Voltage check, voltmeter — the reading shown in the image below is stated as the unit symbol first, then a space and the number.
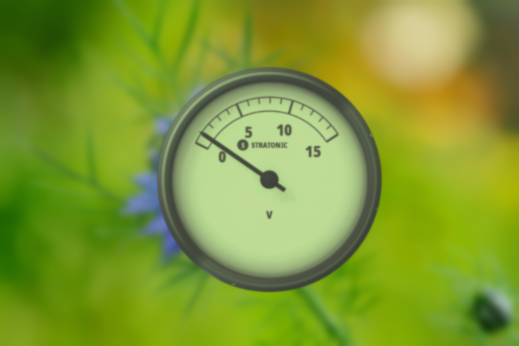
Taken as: V 1
